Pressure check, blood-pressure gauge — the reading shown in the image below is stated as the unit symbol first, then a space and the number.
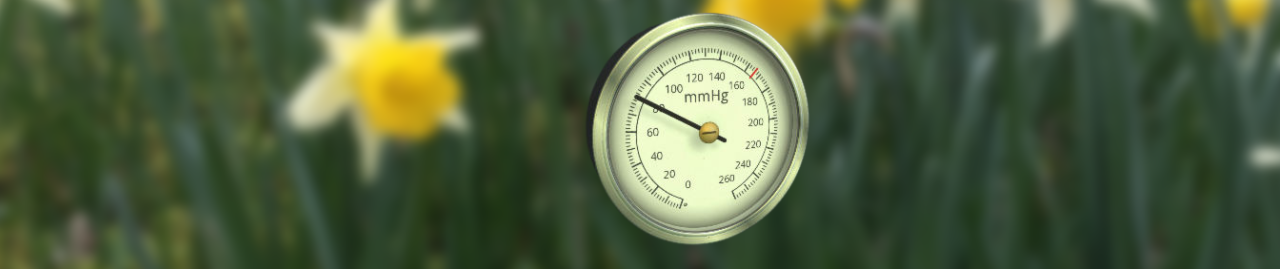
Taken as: mmHg 80
